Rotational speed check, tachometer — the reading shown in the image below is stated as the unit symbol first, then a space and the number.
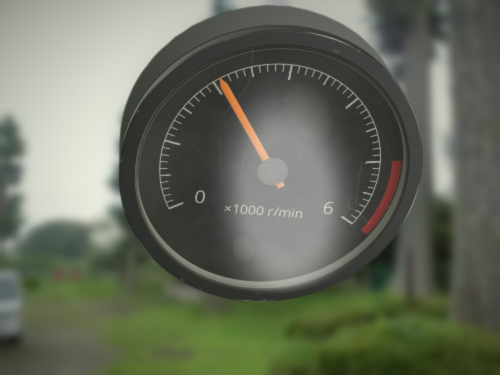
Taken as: rpm 2100
